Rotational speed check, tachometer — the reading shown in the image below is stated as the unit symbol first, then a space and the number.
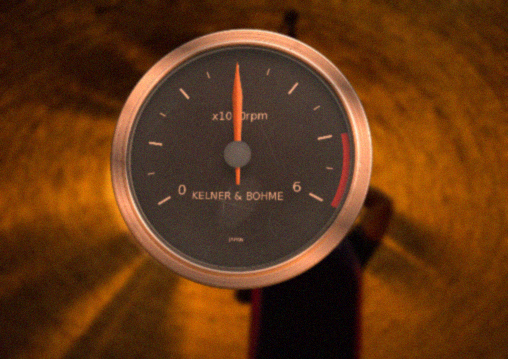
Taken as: rpm 3000
